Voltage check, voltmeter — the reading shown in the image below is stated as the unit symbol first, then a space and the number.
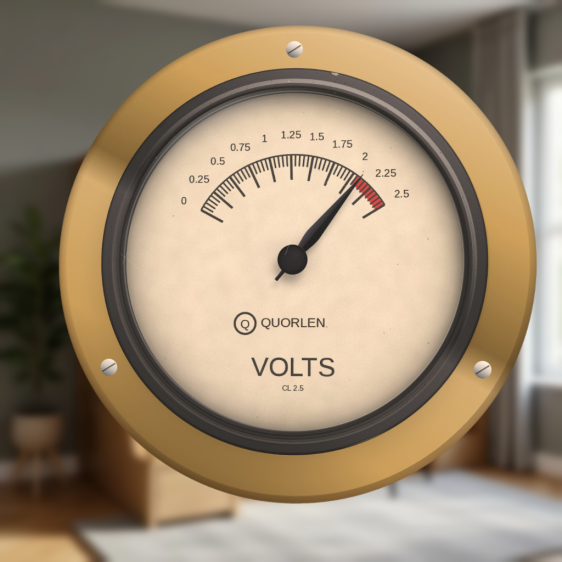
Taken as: V 2.1
